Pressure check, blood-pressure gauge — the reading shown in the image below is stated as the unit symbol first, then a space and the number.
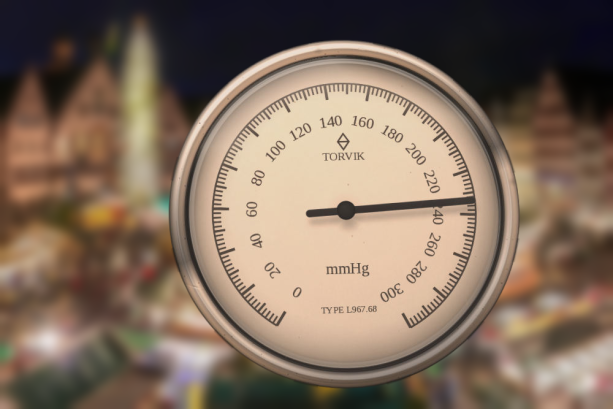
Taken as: mmHg 234
